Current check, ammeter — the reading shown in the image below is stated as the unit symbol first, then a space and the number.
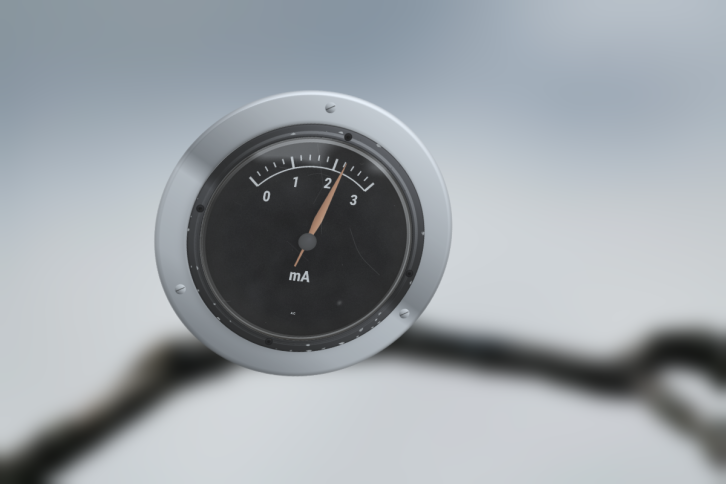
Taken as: mA 2.2
